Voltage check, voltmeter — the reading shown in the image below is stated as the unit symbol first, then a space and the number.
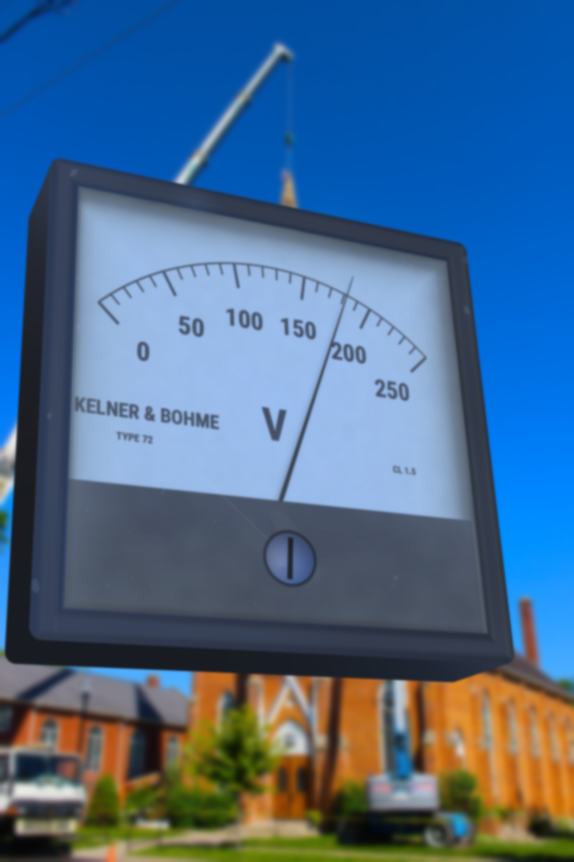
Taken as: V 180
